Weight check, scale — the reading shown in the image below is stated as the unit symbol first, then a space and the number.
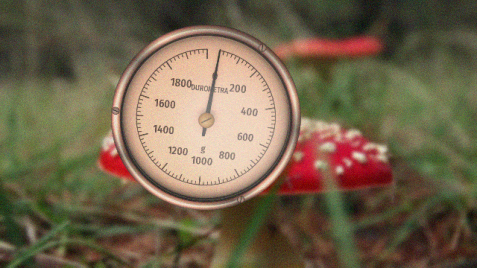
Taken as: g 0
